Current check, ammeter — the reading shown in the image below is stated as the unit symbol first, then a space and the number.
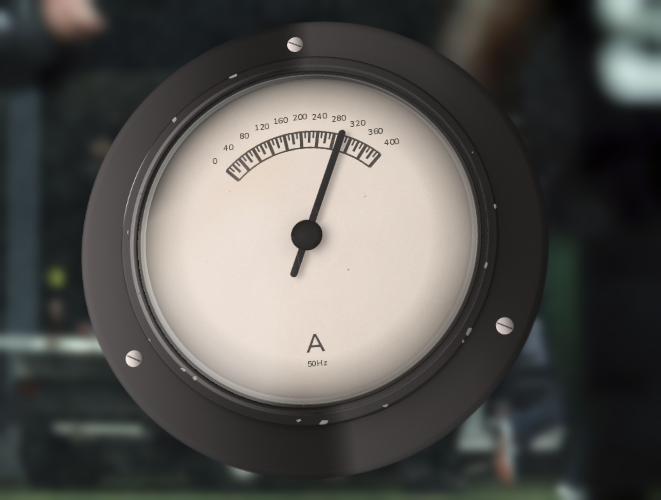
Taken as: A 300
